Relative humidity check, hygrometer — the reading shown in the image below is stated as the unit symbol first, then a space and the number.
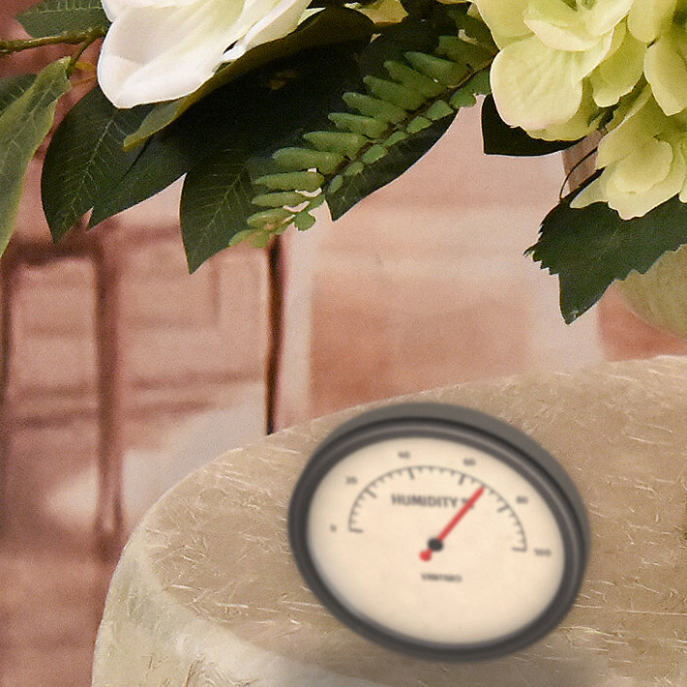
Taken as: % 68
